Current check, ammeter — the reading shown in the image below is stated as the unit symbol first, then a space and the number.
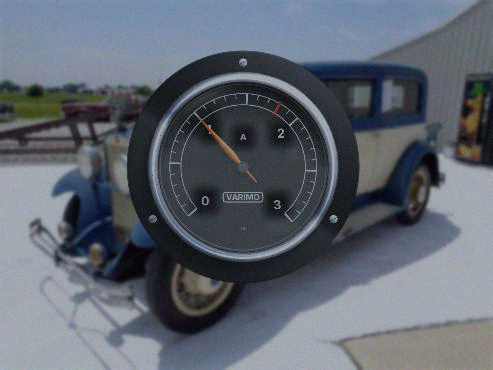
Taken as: A 1
